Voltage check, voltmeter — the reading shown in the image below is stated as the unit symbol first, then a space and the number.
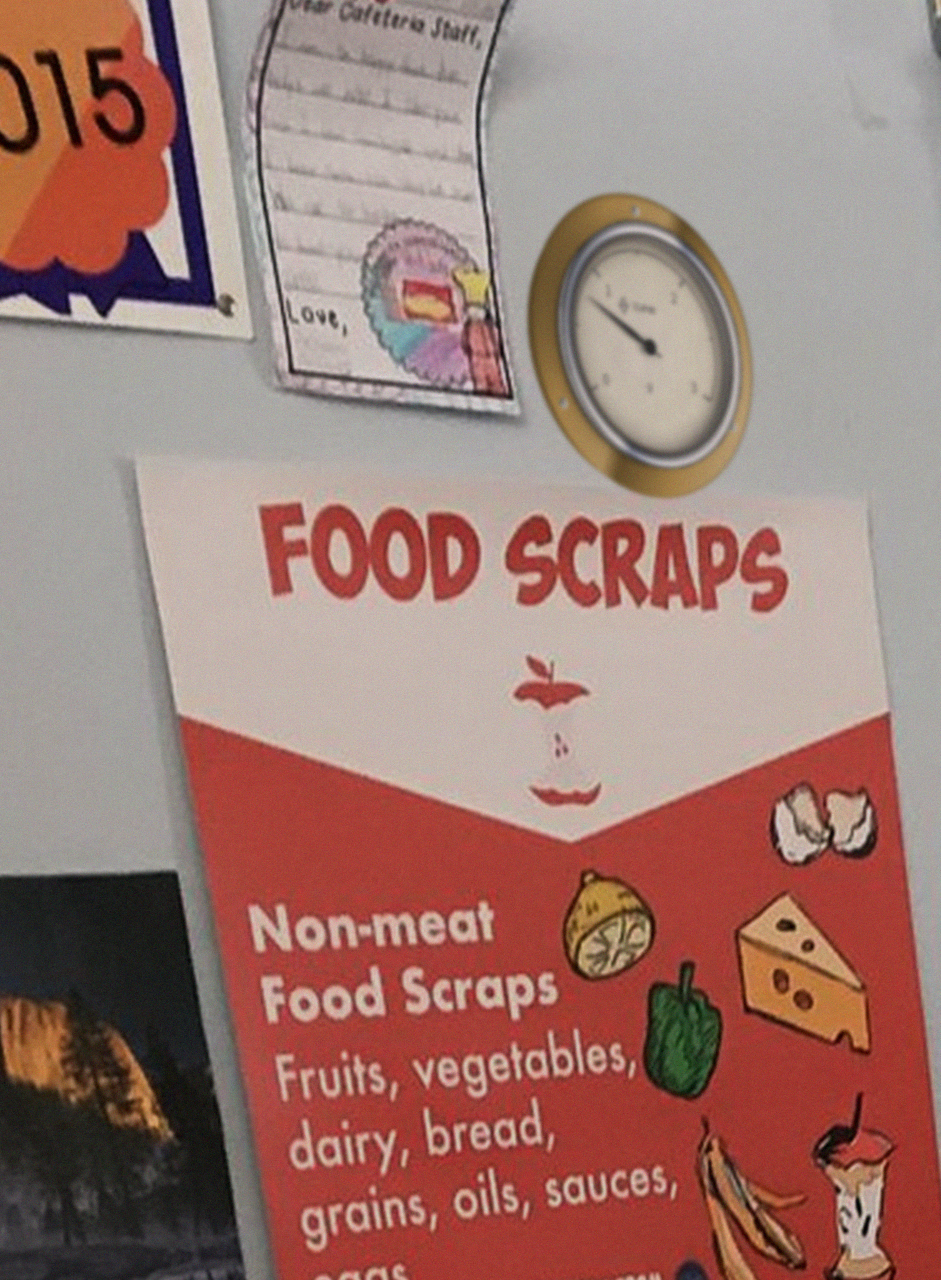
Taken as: V 0.75
